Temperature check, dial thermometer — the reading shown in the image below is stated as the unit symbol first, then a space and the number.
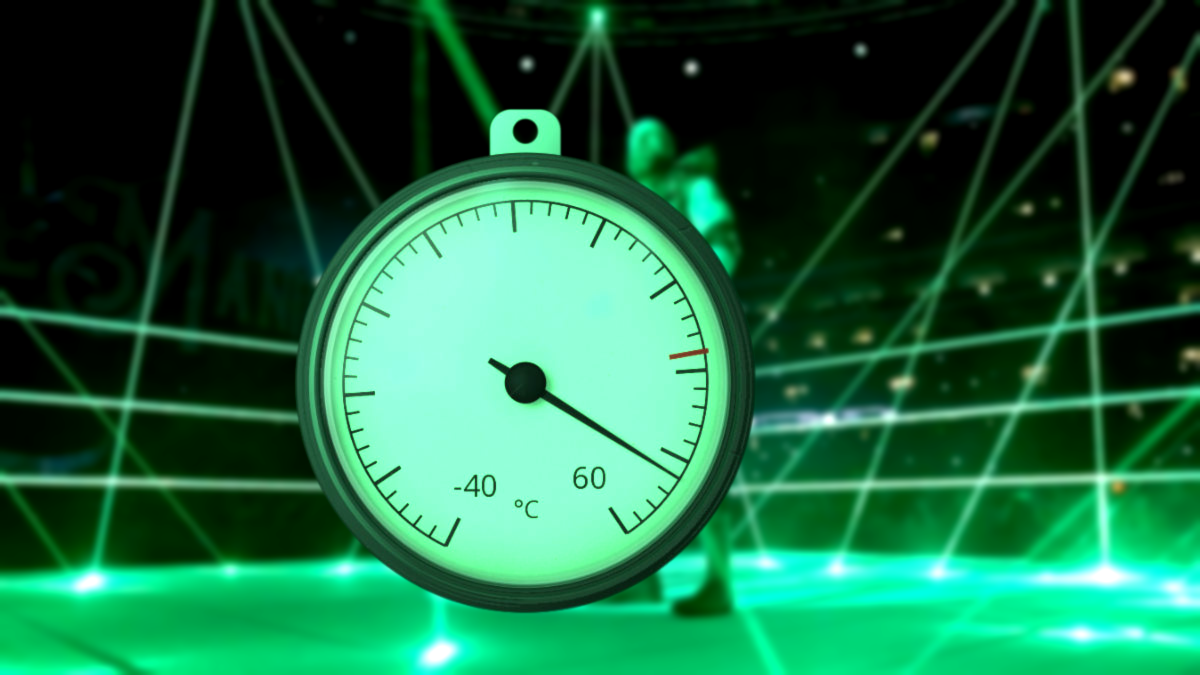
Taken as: °C 52
